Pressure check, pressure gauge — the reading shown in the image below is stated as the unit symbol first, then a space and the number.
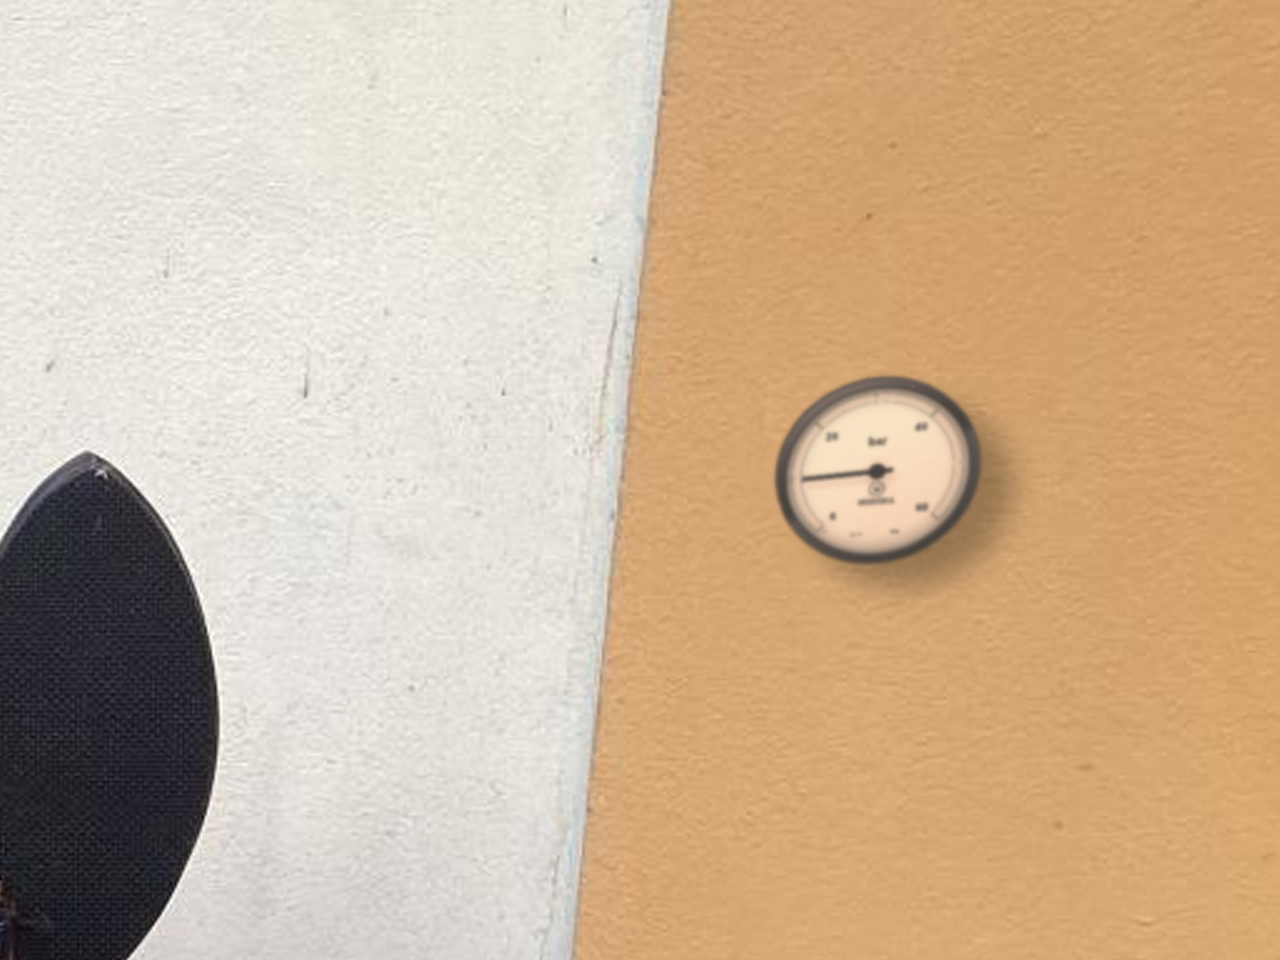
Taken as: bar 10
